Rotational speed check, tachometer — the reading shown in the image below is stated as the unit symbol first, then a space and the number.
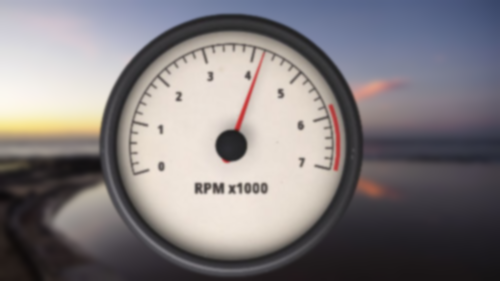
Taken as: rpm 4200
